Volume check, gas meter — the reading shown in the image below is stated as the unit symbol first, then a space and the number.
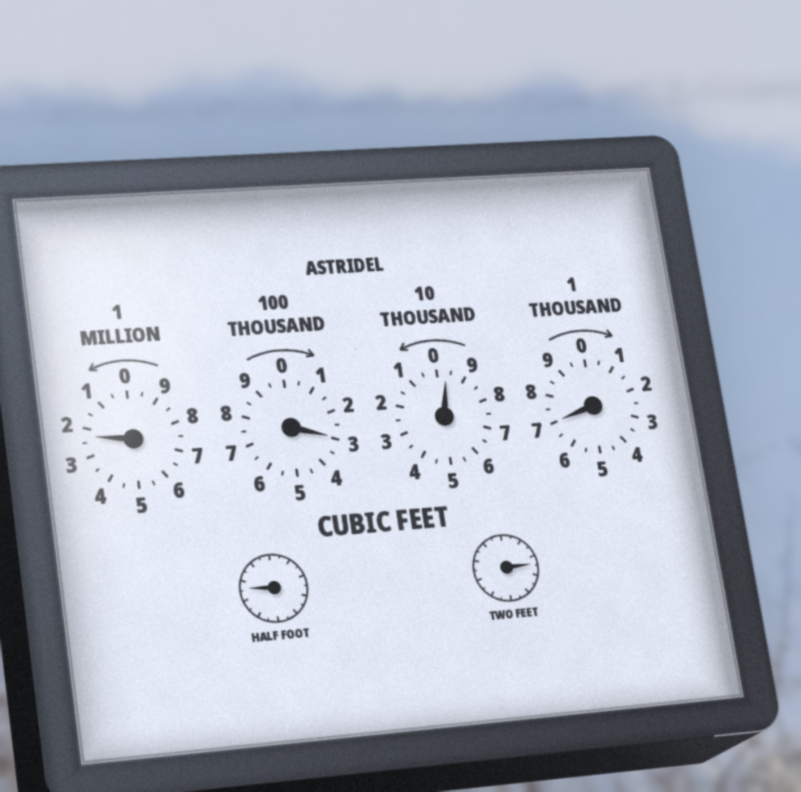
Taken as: ft³ 229700
